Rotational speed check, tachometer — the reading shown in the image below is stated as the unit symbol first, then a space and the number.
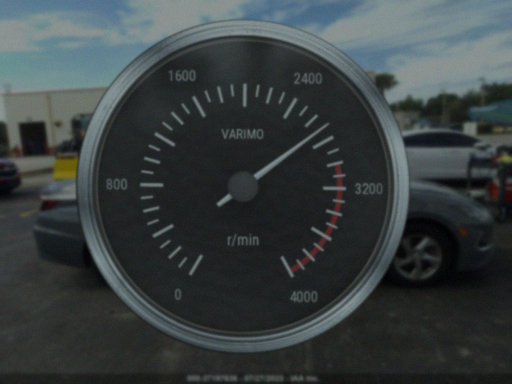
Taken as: rpm 2700
